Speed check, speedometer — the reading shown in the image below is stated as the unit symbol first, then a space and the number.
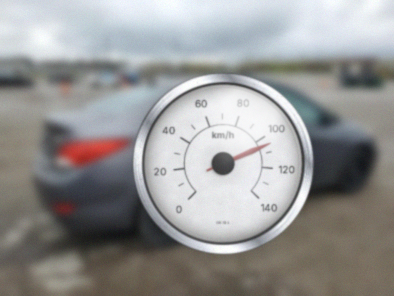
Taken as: km/h 105
